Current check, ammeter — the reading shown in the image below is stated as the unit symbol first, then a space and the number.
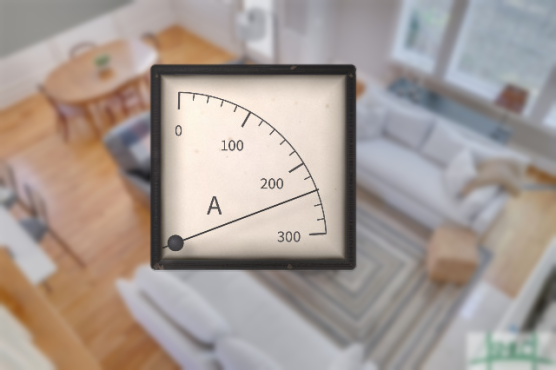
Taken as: A 240
